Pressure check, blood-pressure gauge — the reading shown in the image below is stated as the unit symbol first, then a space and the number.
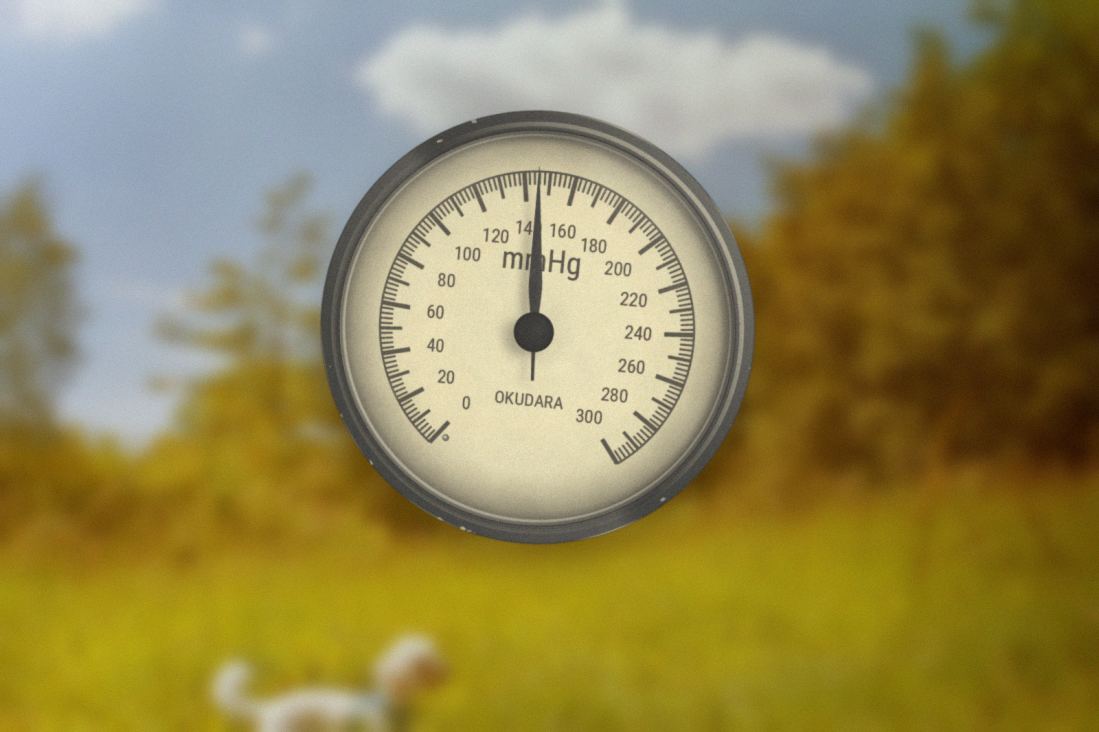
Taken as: mmHg 146
